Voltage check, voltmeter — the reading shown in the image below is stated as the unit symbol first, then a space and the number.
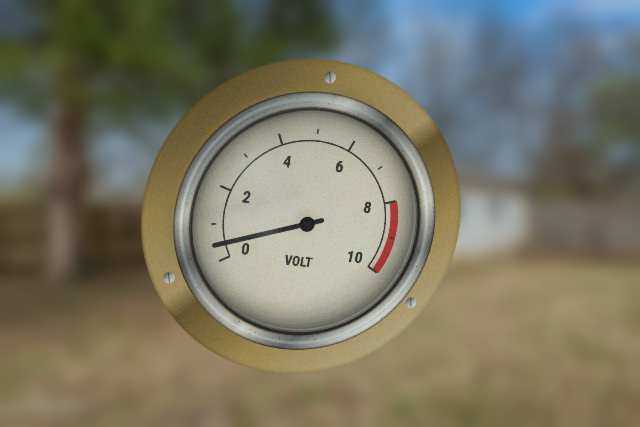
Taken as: V 0.5
